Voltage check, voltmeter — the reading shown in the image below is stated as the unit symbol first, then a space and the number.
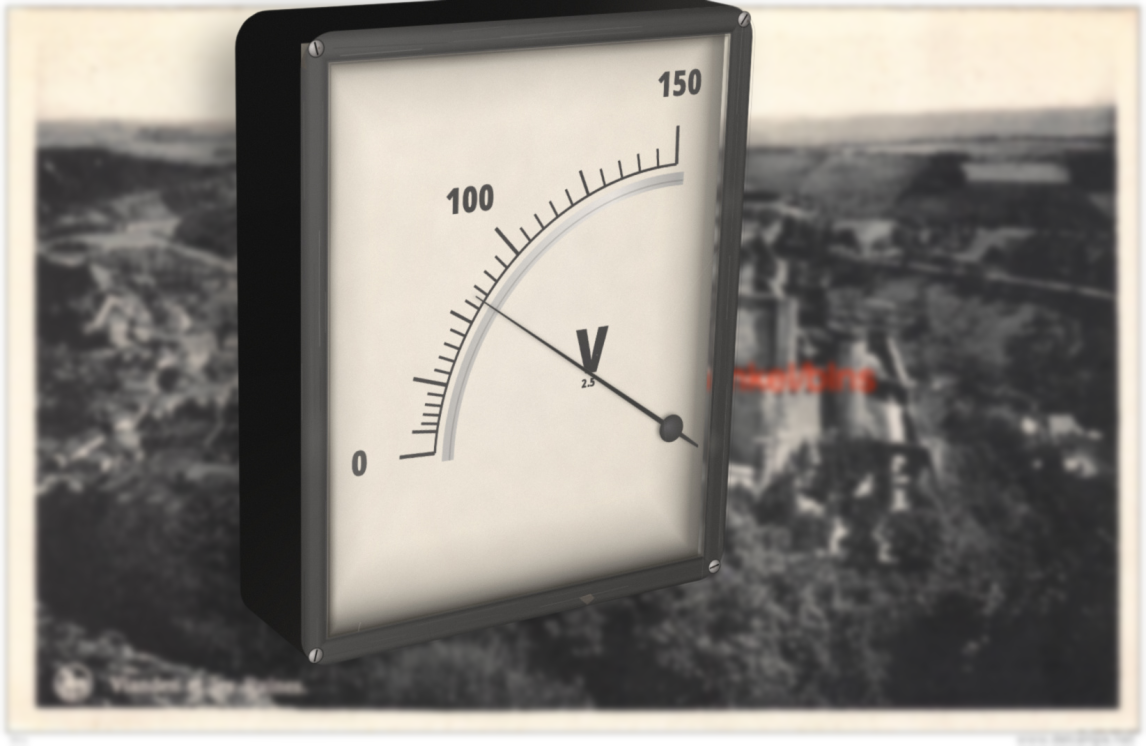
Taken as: V 82.5
